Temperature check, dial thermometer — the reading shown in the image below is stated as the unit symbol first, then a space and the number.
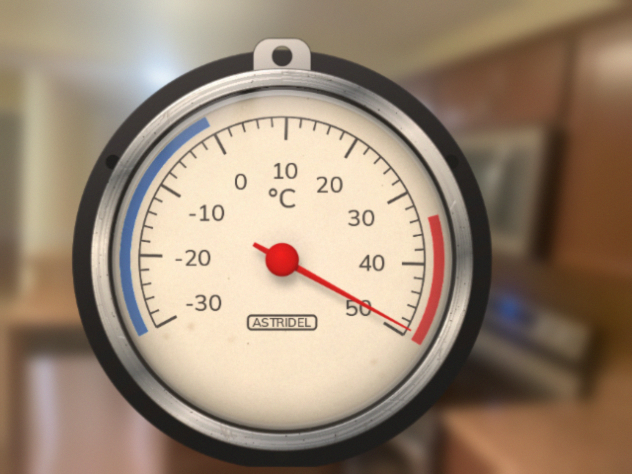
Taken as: °C 49
